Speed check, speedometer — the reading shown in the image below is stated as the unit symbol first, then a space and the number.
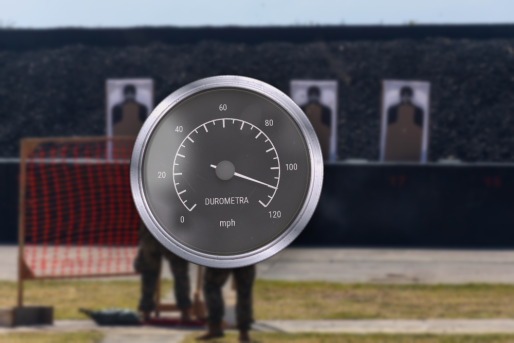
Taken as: mph 110
